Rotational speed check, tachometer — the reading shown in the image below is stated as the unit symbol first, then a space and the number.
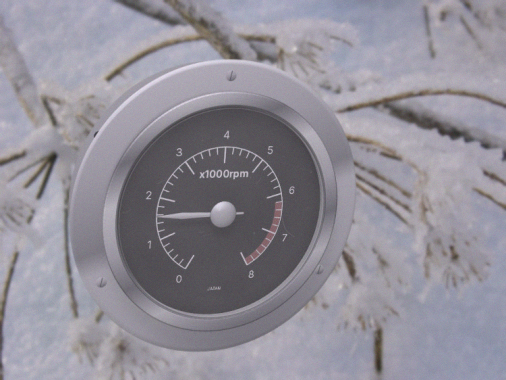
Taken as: rpm 1600
